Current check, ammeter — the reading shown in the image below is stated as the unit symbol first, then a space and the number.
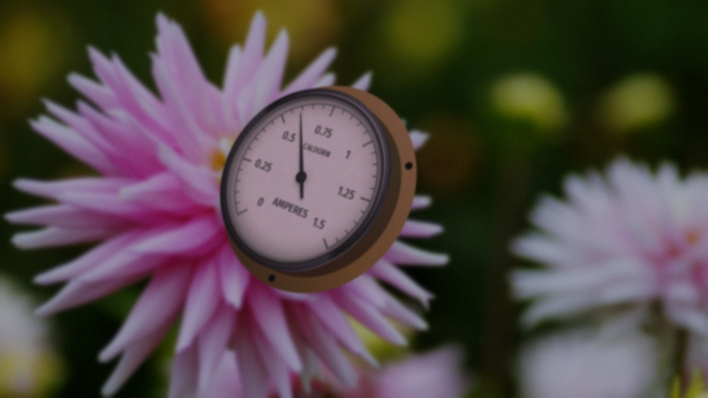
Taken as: A 0.6
